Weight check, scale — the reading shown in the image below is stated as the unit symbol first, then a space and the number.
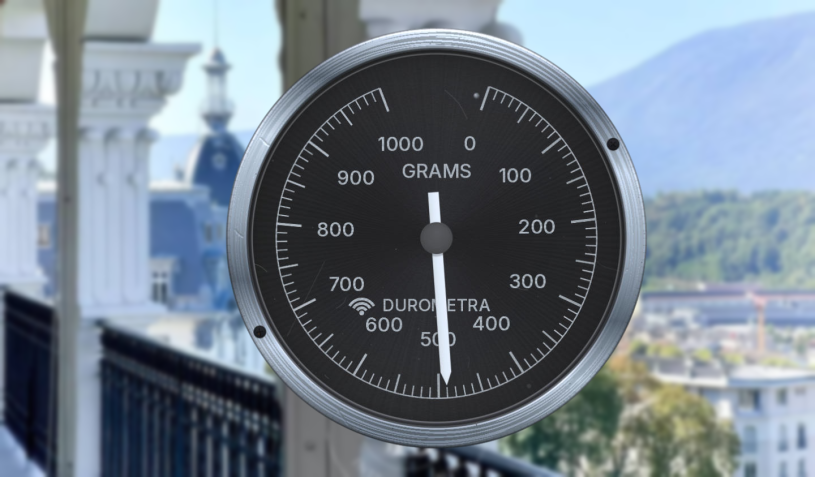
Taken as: g 490
